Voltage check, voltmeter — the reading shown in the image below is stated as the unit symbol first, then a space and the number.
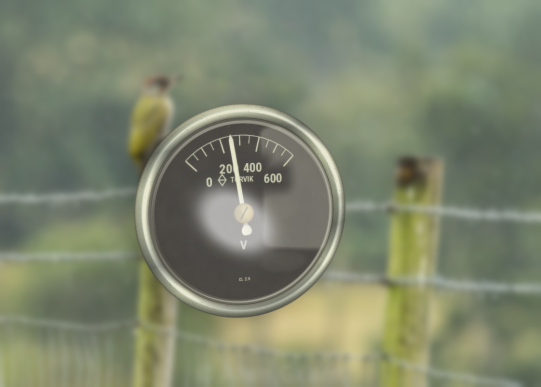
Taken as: V 250
